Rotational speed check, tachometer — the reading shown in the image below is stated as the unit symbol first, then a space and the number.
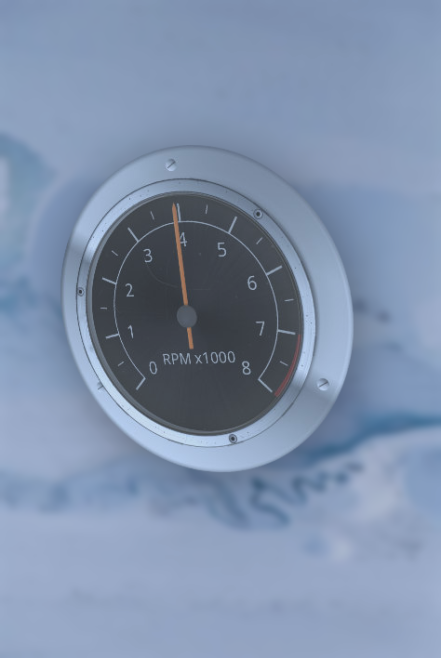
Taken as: rpm 4000
